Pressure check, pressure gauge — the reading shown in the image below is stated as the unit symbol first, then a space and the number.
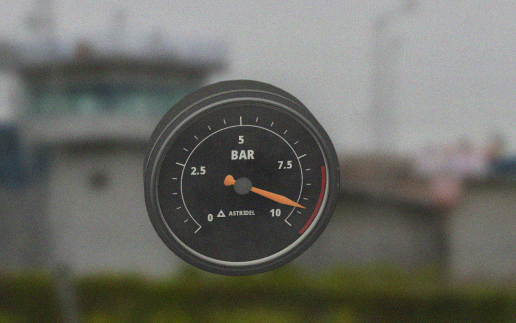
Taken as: bar 9.25
